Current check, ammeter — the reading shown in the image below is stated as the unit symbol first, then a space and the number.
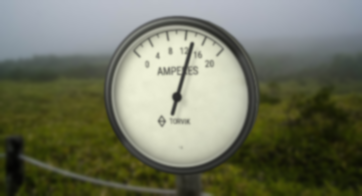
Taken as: A 14
